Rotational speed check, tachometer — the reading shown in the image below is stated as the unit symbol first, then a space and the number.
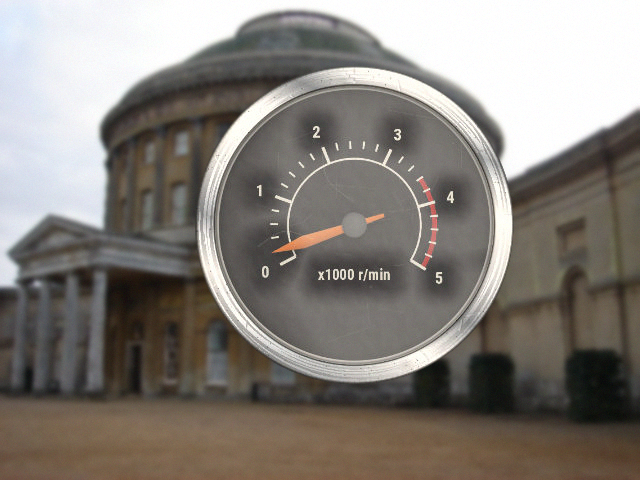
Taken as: rpm 200
